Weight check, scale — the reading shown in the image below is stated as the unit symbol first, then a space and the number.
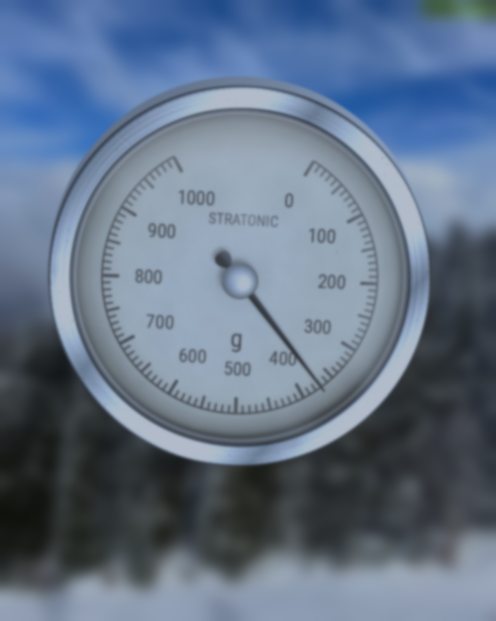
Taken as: g 370
